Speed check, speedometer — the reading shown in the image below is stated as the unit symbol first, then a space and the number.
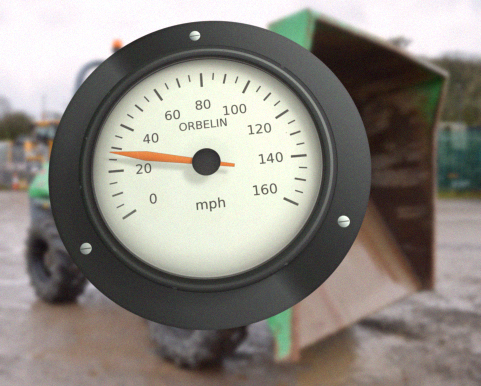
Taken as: mph 27.5
